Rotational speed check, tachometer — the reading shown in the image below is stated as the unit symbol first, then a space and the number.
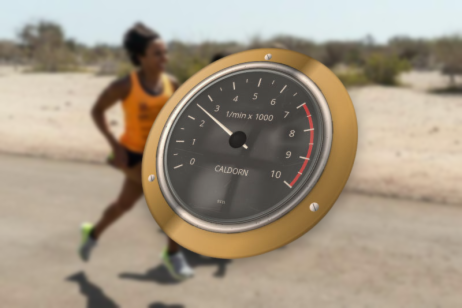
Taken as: rpm 2500
